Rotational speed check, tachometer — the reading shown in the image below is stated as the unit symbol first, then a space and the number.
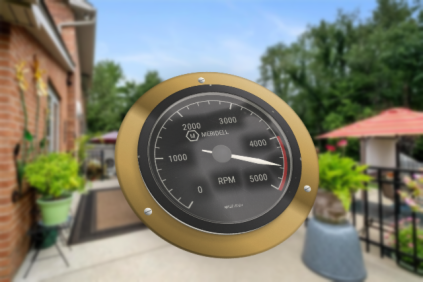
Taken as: rpm 4600
